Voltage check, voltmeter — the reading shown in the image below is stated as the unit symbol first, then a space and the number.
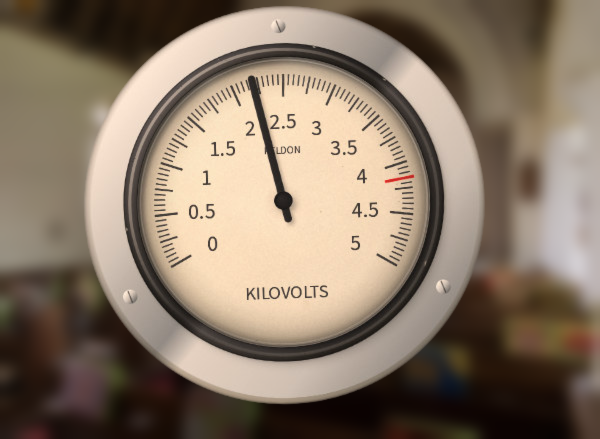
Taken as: kV 2.2
